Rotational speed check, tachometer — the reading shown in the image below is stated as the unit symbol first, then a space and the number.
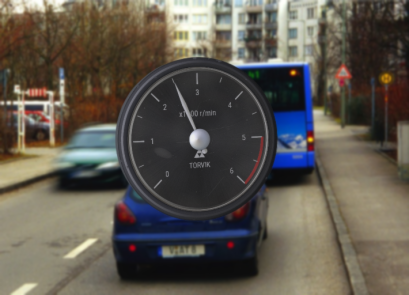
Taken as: rpm 2500
